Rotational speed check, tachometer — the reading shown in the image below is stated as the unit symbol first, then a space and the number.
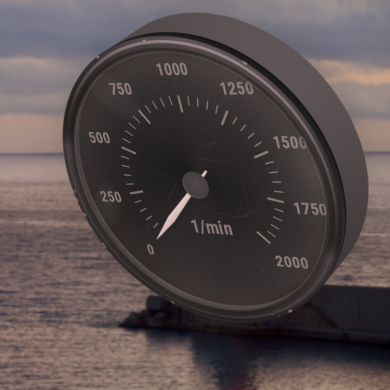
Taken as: rpm 0
